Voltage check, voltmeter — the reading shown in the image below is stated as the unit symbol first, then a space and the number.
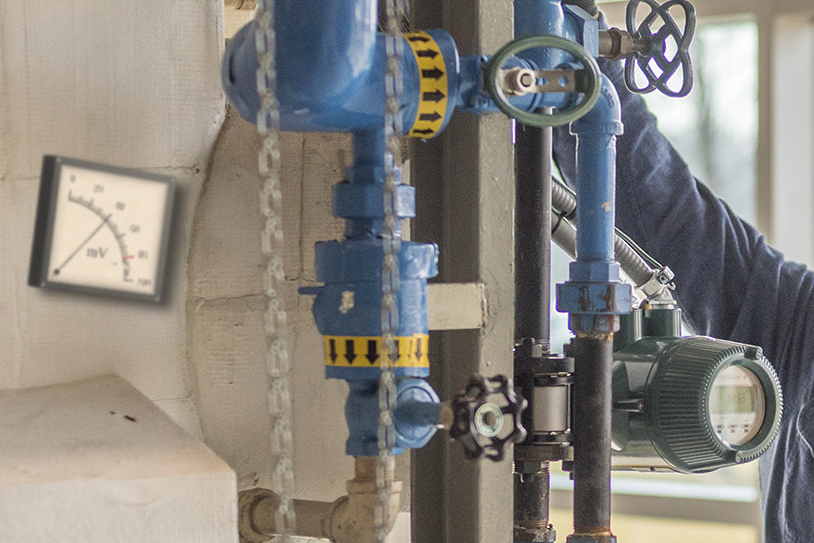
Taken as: mV 40
